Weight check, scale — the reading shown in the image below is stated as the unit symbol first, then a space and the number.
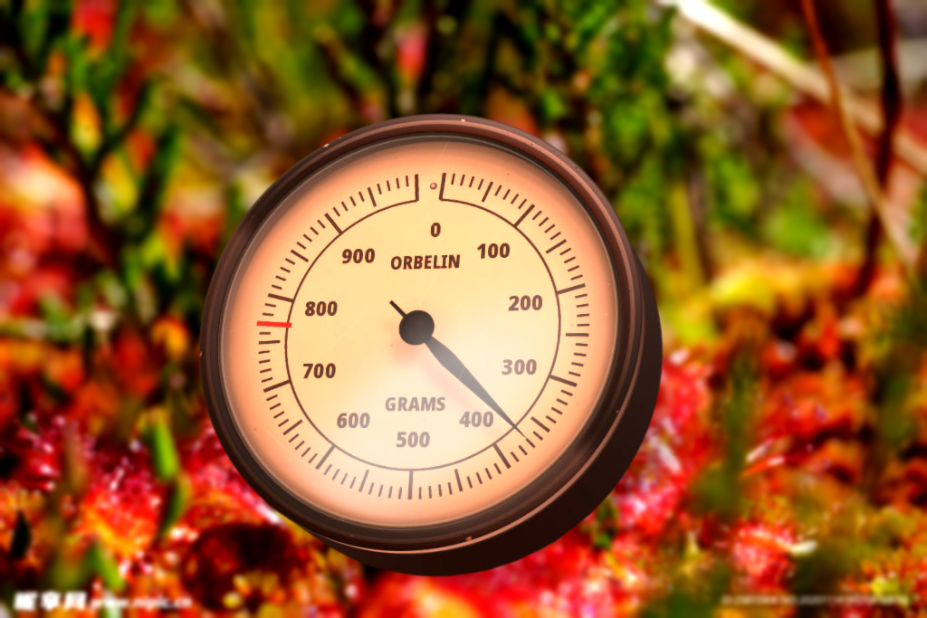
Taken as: g 370
